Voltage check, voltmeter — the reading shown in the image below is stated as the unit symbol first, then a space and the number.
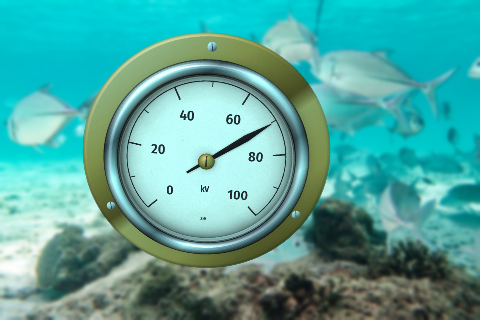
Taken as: kV 70
